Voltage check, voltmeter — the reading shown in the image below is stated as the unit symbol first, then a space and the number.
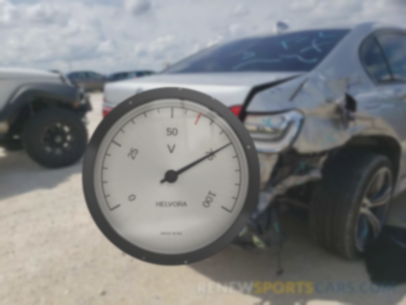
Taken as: V 75
